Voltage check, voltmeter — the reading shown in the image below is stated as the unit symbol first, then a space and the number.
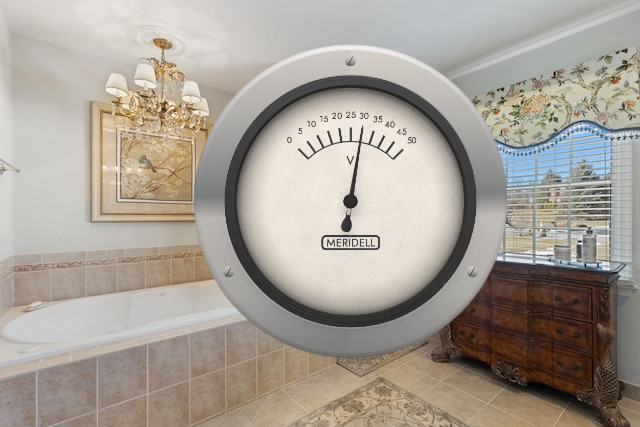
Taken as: V 30
